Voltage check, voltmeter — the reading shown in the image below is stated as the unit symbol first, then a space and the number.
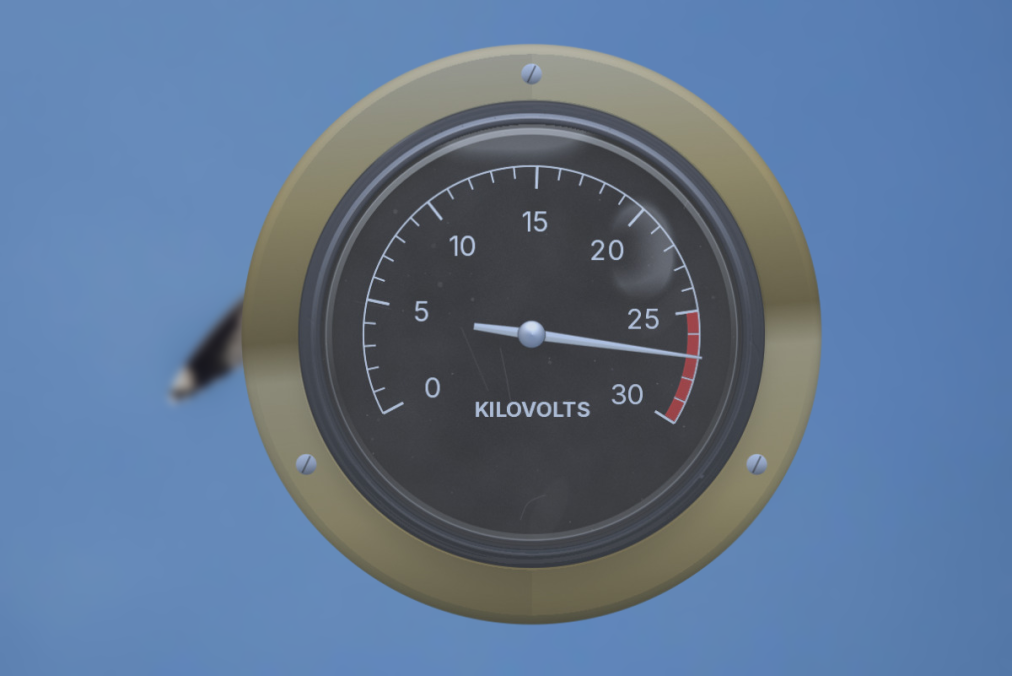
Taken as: kV 27
